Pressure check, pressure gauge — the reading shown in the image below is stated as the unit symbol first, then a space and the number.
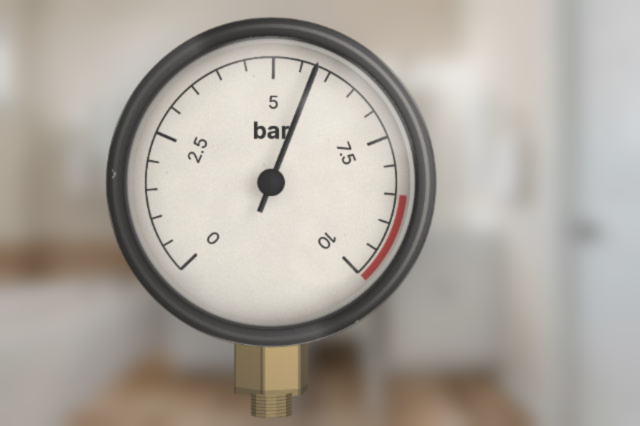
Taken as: bar 5.75
